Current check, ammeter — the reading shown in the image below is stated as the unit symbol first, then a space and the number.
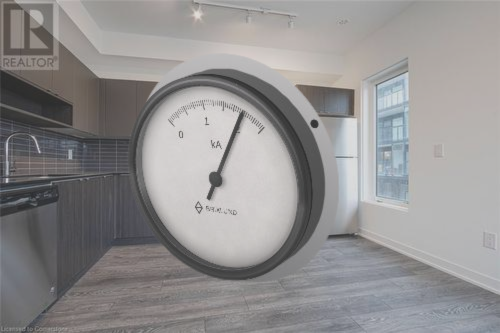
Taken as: kA 2
